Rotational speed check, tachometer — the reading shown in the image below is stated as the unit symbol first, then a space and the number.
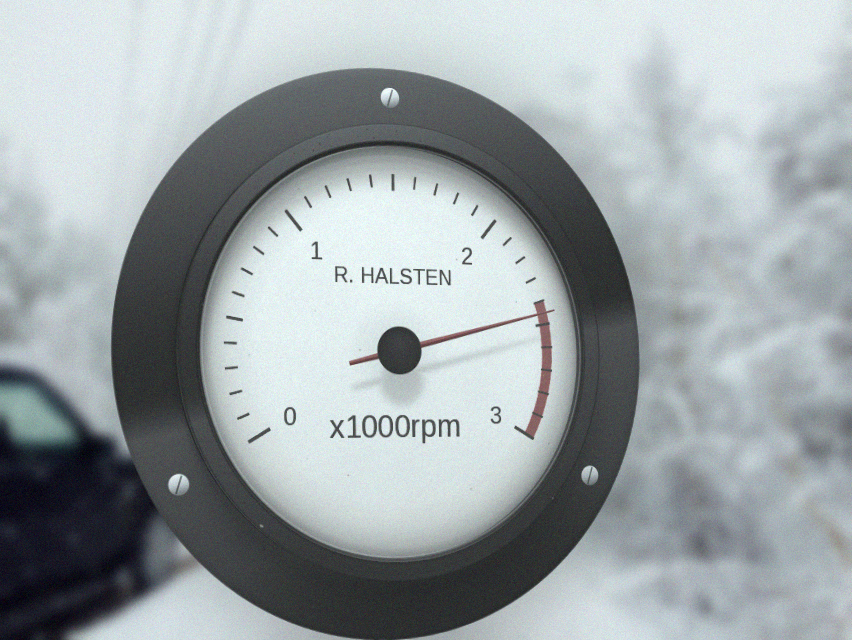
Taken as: rpm 2450
